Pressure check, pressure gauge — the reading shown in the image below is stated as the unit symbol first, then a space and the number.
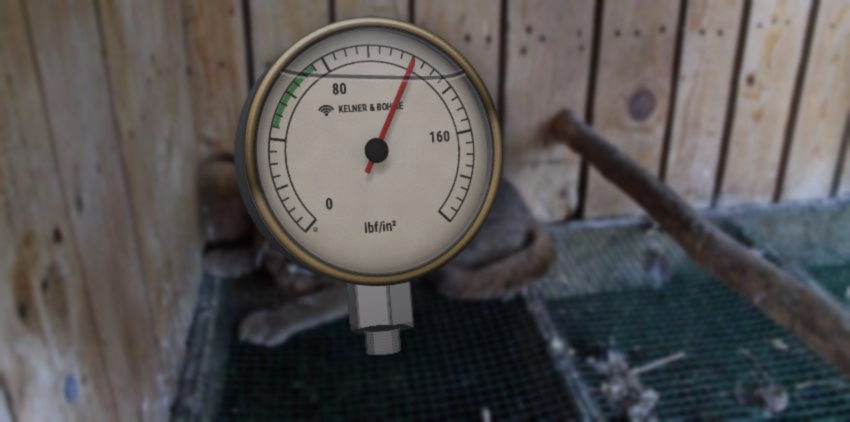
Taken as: psi 120
